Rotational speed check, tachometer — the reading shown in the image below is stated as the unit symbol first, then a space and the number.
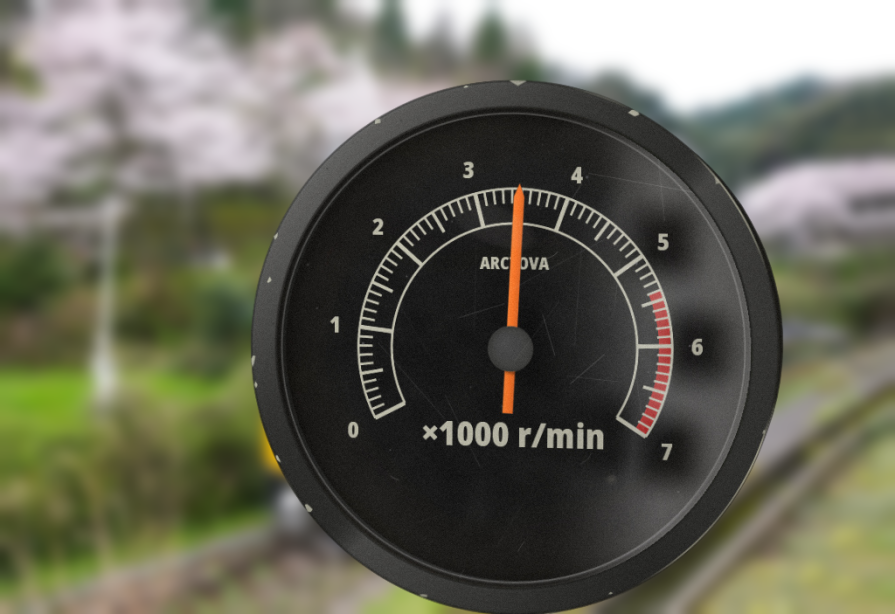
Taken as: rpm 3500
